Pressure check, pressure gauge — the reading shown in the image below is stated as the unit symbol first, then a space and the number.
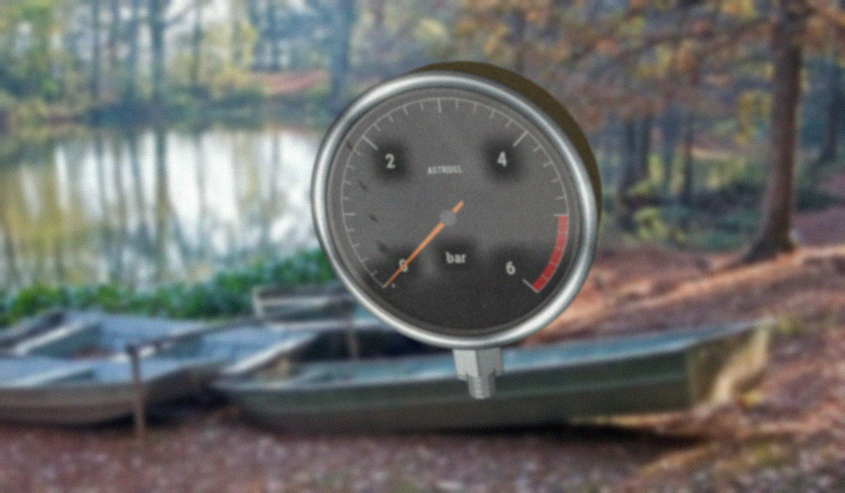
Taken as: bar 0
